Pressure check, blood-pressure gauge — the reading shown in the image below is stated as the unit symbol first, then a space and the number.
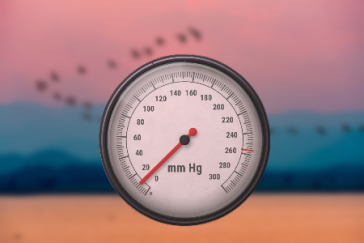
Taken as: mmHg 10
